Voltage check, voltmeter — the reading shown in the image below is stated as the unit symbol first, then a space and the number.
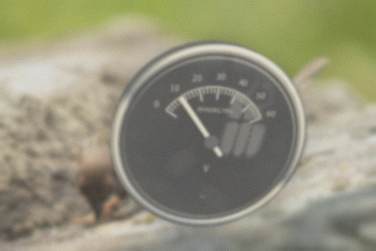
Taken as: V 10
